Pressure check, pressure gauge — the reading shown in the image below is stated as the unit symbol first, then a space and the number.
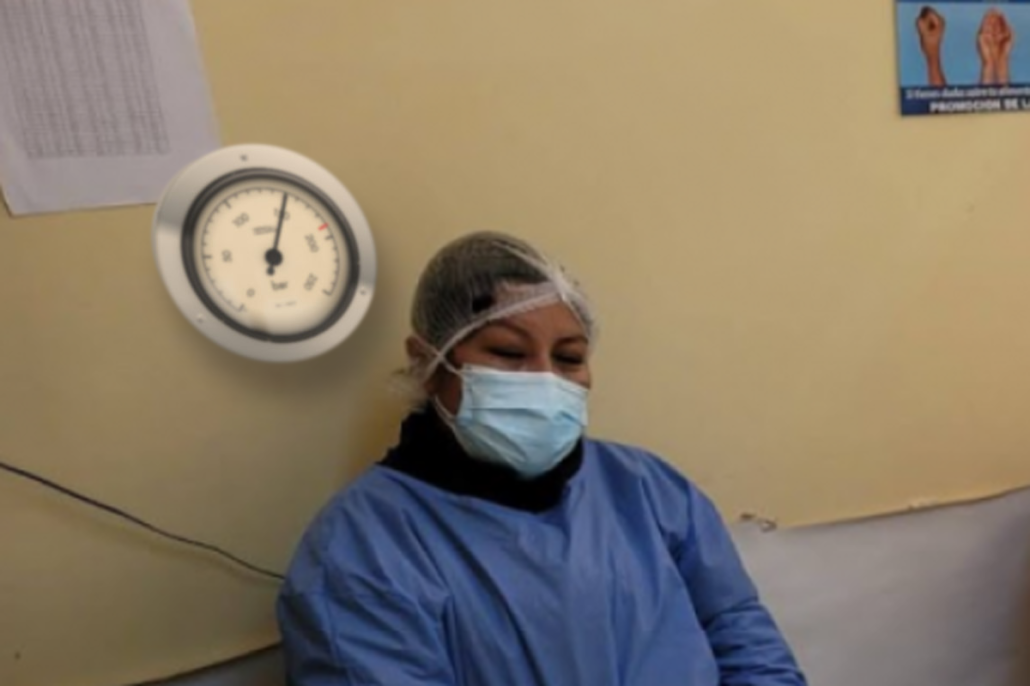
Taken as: bar 150
